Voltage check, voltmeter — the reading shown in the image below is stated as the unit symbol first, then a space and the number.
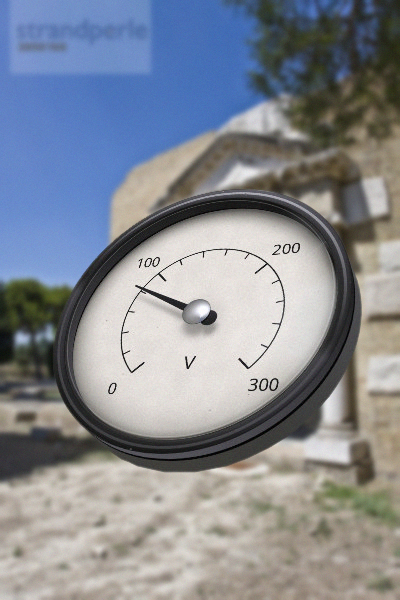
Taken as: V 80
